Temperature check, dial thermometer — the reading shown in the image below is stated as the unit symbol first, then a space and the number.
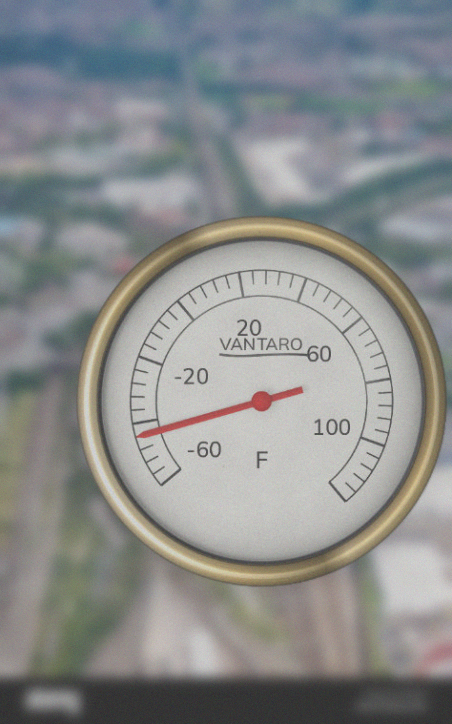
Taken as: °F -44
